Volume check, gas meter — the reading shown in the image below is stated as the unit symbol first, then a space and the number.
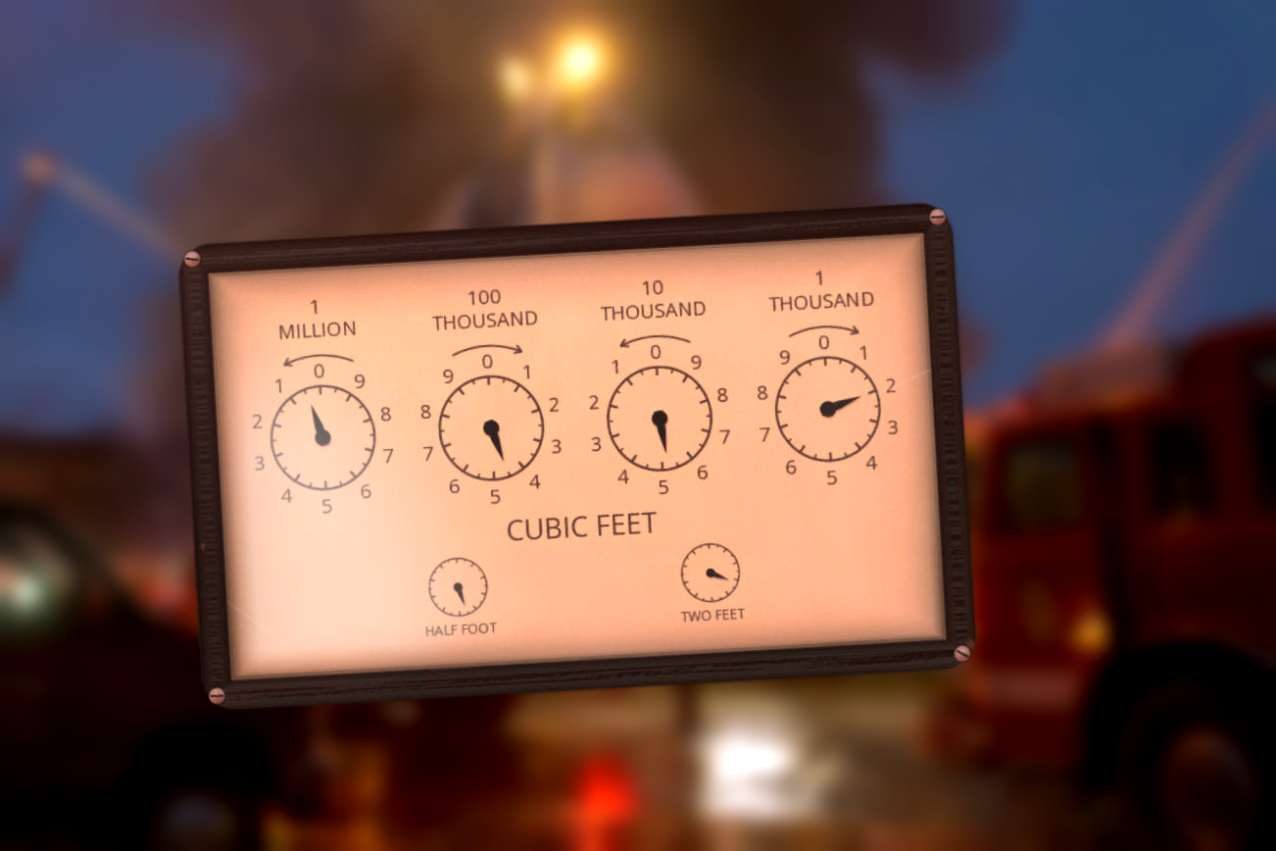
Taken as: ft³ 45200
